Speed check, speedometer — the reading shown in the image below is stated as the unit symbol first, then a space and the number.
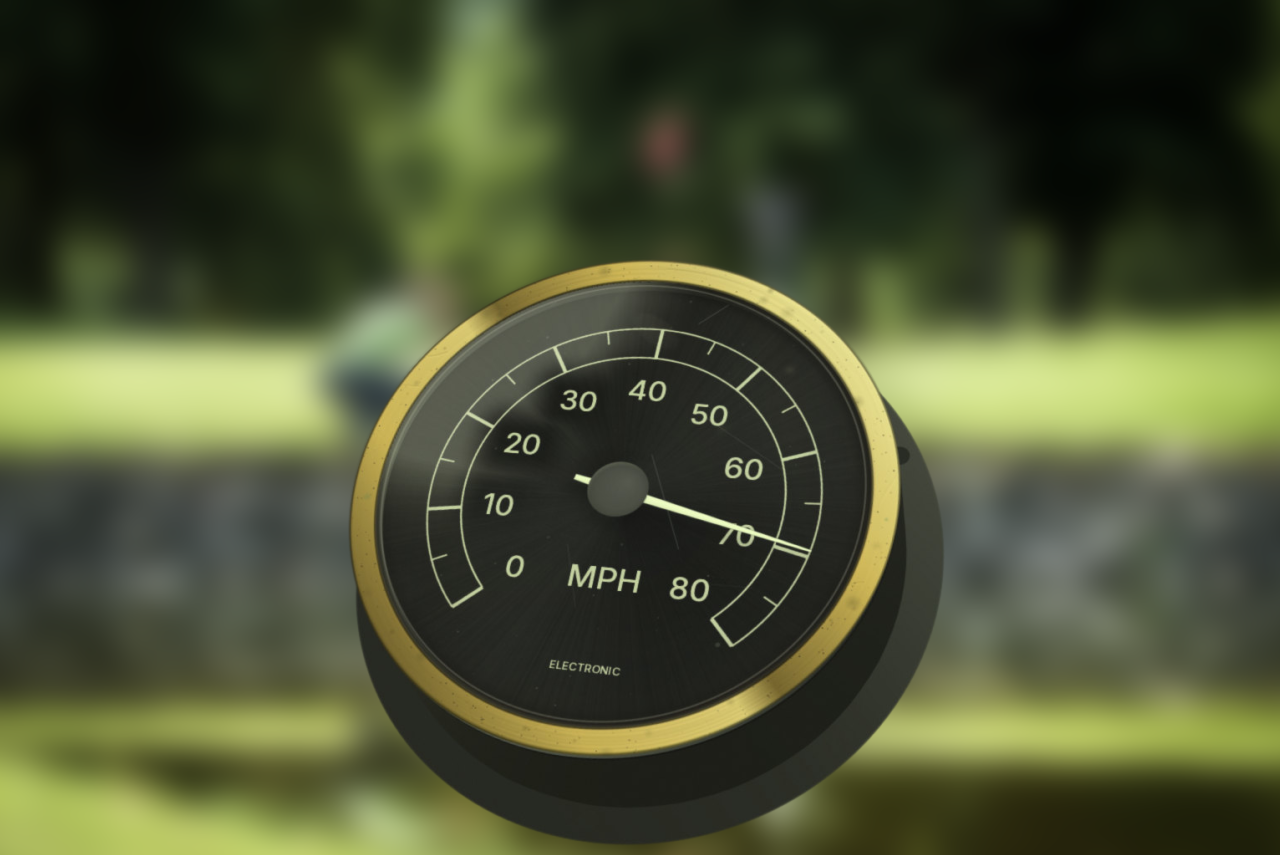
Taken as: mph 70
